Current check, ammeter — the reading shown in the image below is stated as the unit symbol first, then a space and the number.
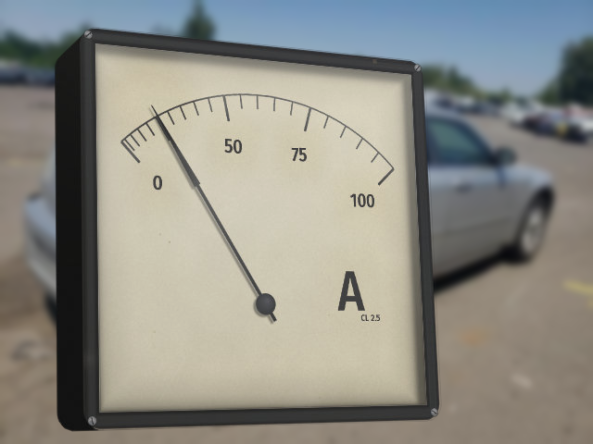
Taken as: A 25
